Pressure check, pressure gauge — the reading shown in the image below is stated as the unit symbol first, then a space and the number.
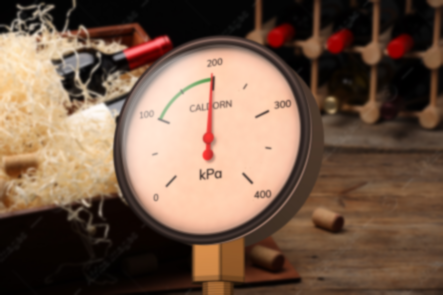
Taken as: kPa 200
